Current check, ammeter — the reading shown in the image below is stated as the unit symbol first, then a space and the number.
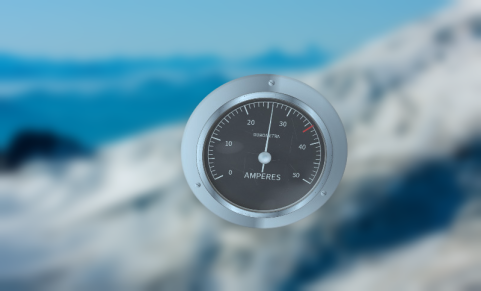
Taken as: A 26
